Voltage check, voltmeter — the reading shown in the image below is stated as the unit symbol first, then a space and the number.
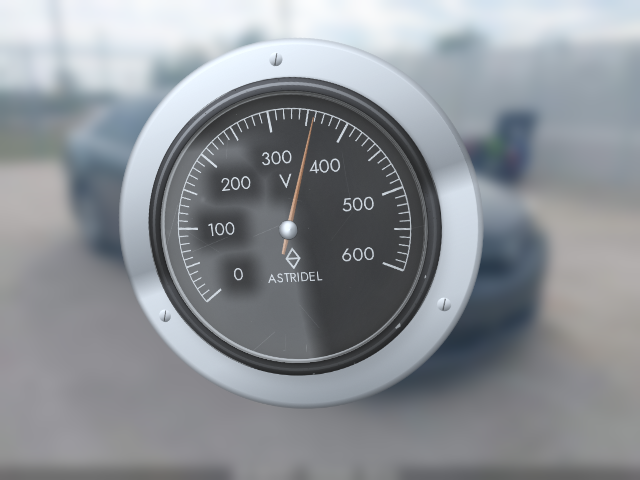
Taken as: V 360
